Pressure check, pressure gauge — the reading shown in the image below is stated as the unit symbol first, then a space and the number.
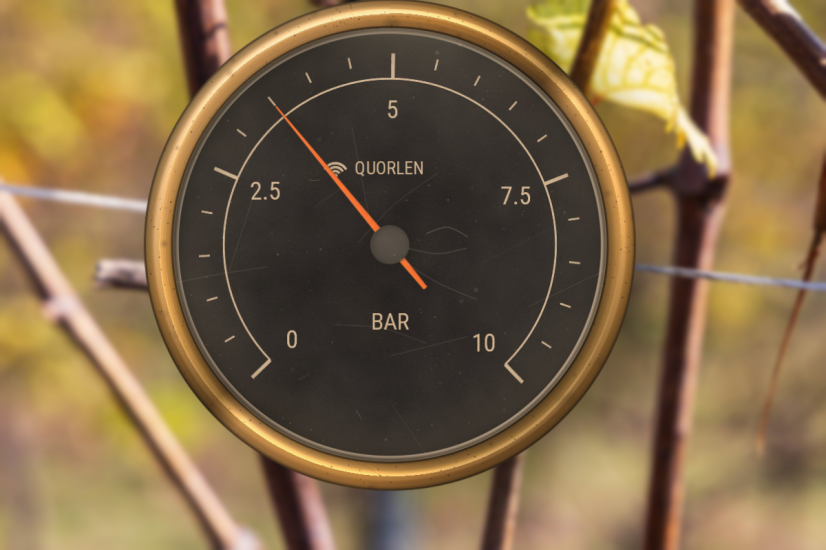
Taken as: bar 3.5
